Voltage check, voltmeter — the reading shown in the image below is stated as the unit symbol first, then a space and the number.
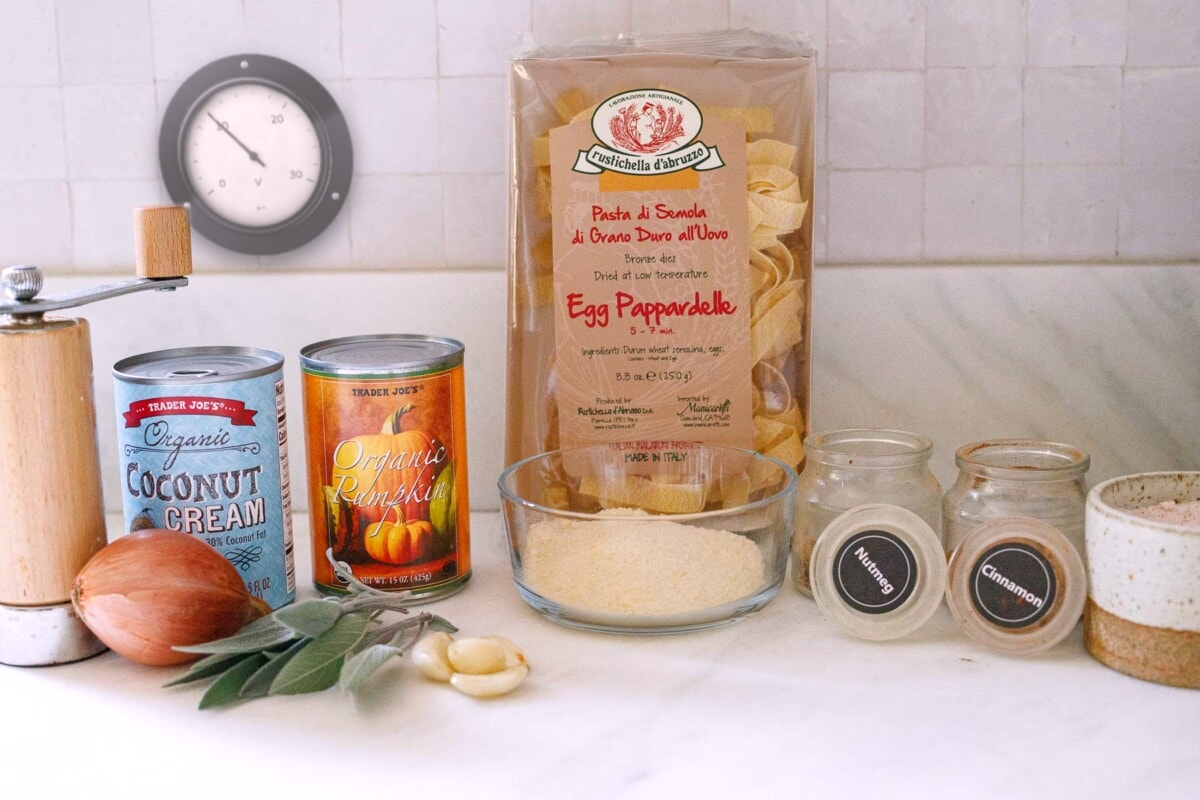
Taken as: V 10
